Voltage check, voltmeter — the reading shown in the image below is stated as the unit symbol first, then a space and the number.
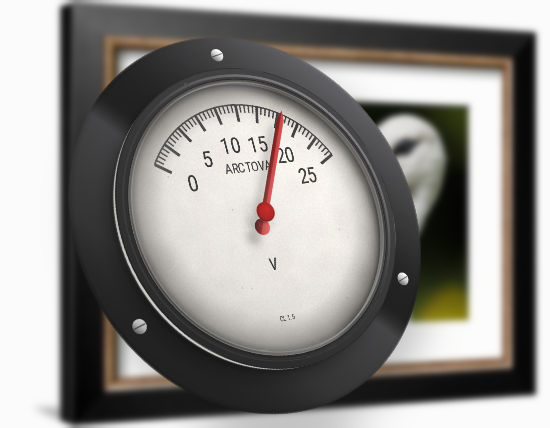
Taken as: V 17.5
